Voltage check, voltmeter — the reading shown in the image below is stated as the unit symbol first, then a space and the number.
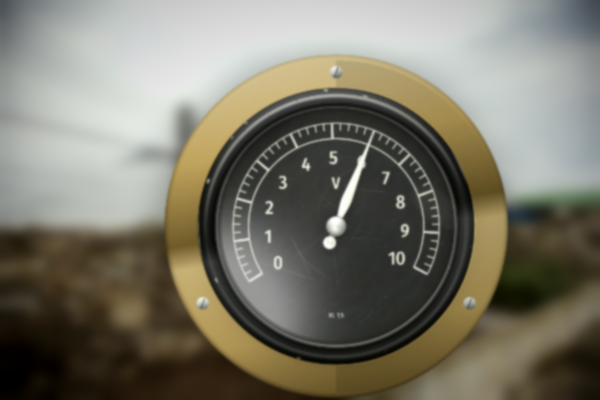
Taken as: V 6
